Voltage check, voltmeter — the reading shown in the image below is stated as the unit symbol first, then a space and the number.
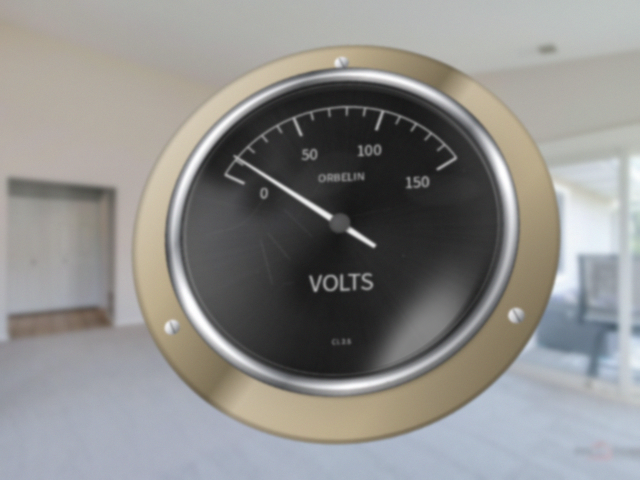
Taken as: V 10
